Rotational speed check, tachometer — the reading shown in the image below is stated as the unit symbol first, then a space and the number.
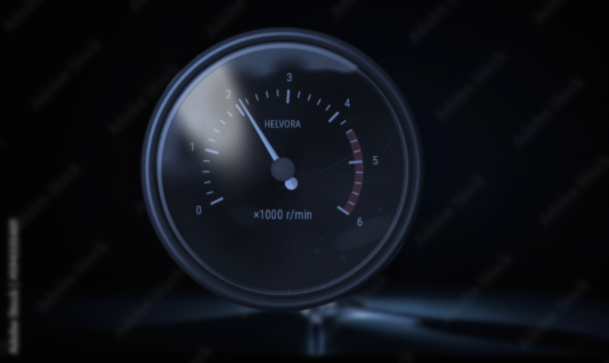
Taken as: rpm 2100
